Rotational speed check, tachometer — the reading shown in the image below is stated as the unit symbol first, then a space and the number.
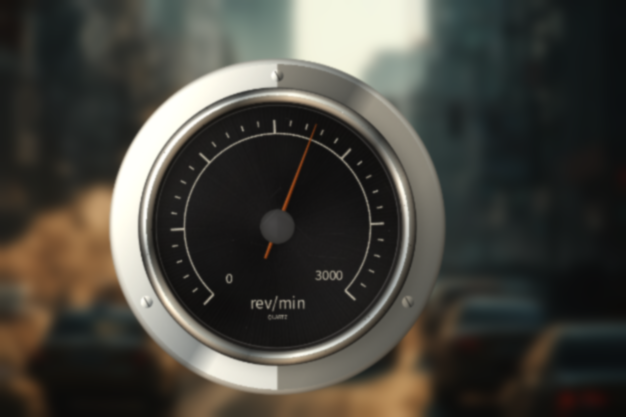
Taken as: rpm 1750
